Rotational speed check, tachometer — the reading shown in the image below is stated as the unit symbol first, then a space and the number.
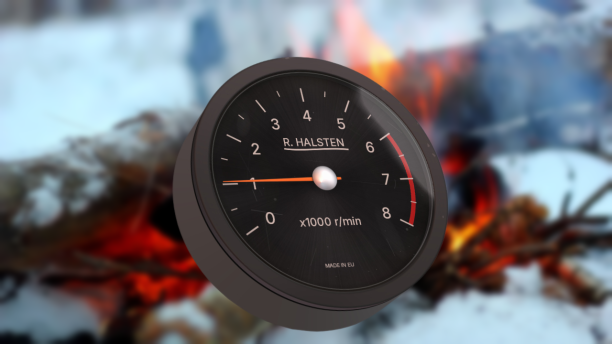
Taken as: rpm 1000
